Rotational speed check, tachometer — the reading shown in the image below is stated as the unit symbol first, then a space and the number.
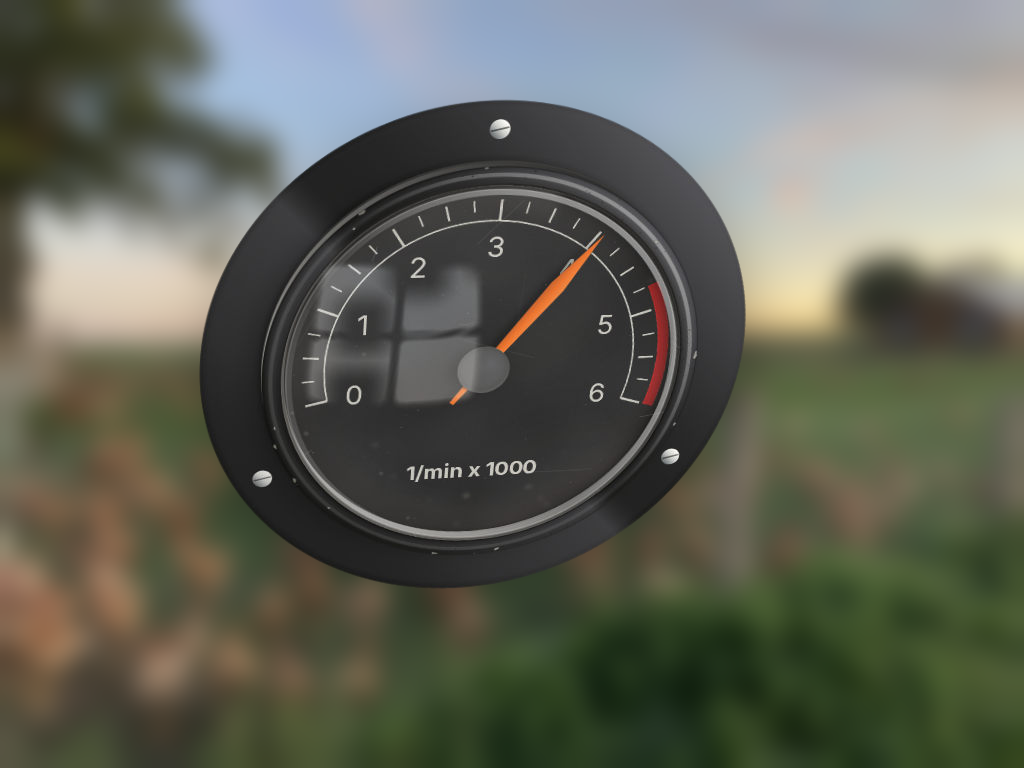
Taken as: rpm 4000
